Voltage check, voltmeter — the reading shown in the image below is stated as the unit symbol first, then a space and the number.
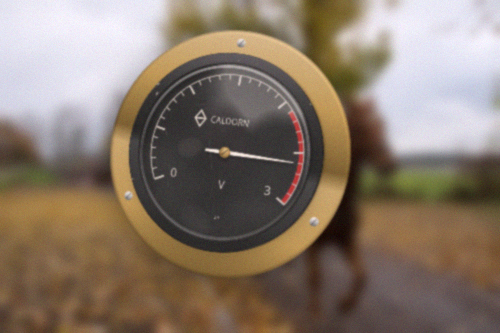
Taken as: V 2.6
